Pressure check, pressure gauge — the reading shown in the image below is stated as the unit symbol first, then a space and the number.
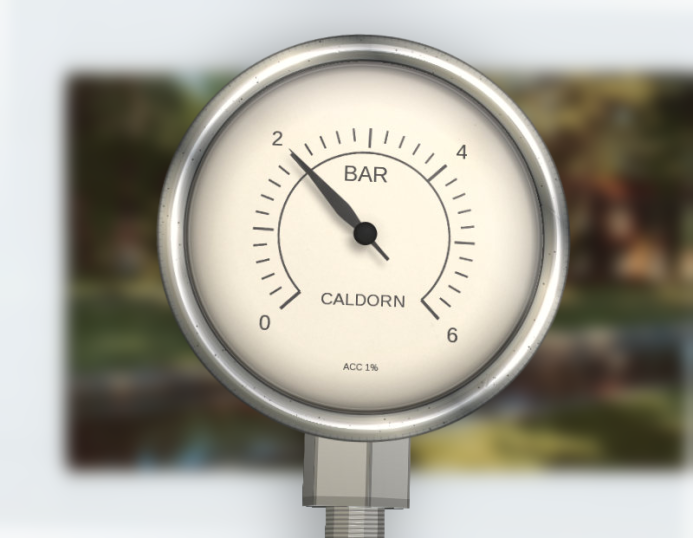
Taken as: bar 2
